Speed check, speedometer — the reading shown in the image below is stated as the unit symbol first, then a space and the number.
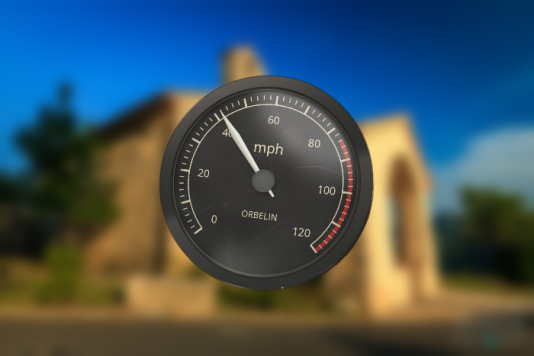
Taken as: mph 42
